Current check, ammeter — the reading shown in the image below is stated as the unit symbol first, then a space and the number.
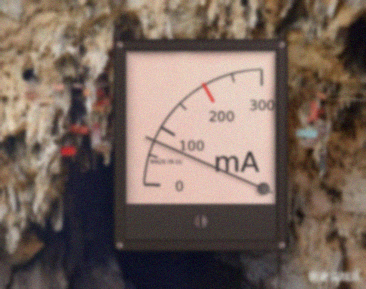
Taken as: mA 75
